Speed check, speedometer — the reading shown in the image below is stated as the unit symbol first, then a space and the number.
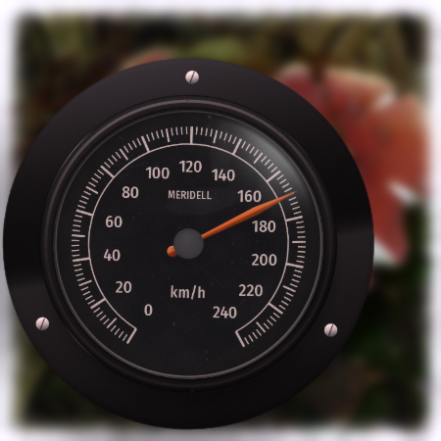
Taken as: km/h 170
